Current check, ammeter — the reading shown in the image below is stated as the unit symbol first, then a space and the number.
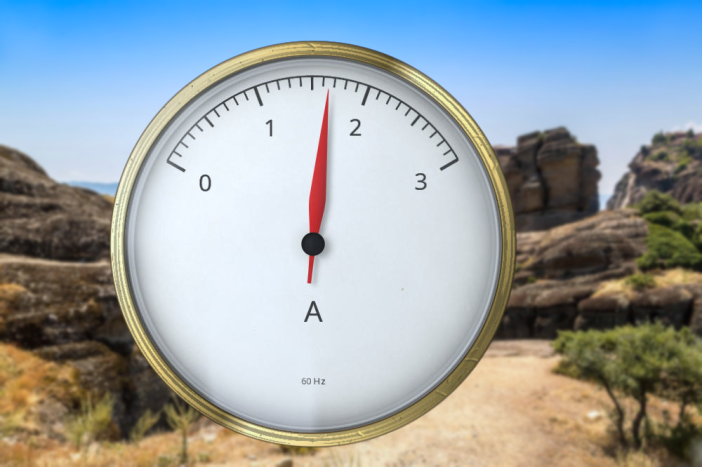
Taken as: A 1.65
